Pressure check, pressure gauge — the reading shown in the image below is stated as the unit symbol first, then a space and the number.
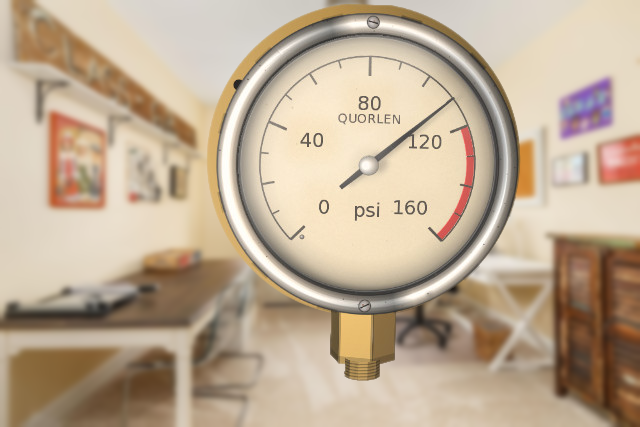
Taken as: psi 110
